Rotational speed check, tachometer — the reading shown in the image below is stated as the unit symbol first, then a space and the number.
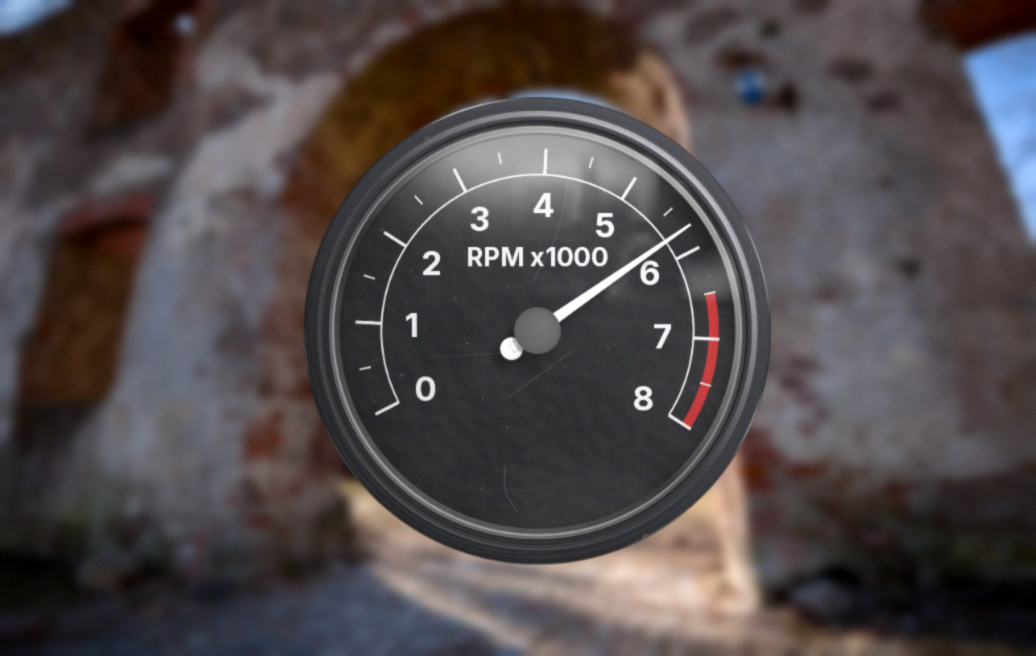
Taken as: rpm 5750
